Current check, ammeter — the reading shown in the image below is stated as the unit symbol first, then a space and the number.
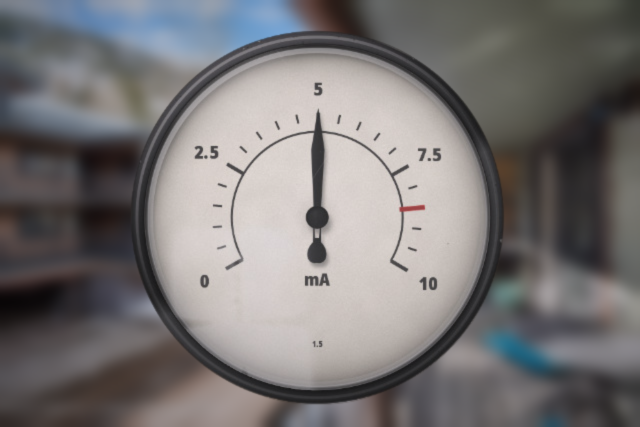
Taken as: mA 5
